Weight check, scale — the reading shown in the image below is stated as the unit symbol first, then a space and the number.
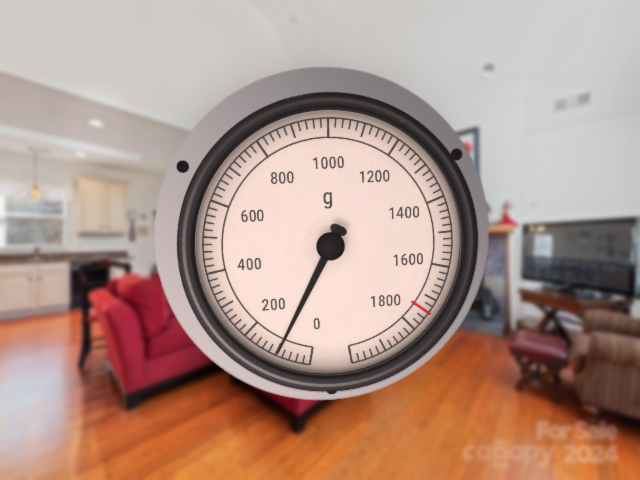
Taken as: g 100
